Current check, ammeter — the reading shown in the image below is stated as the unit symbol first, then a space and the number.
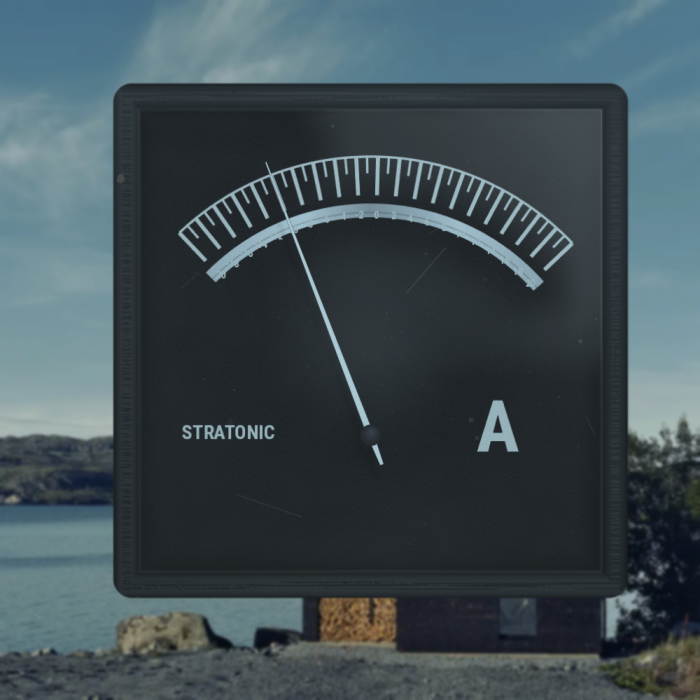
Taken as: A -10
